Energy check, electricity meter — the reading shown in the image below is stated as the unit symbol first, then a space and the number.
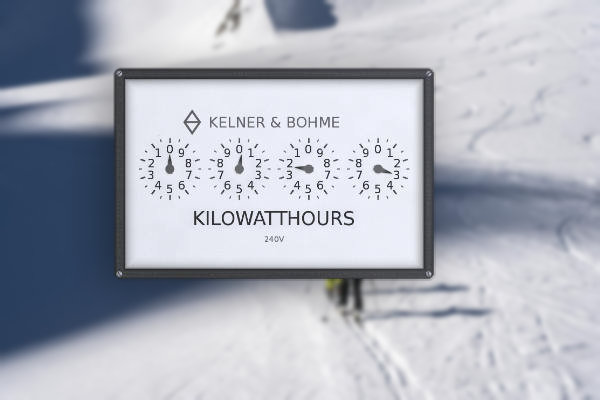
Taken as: kWh 23
